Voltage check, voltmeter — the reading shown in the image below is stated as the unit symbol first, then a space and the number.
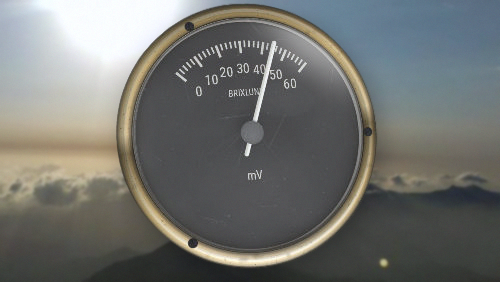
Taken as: mV 44
